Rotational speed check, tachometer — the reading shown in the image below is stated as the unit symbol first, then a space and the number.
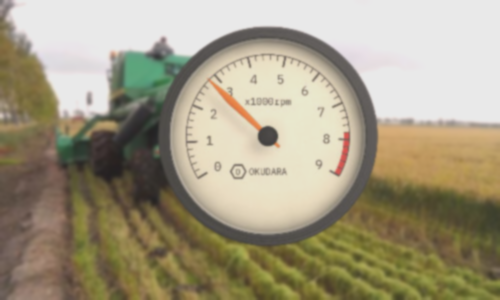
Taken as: rpm 2800
